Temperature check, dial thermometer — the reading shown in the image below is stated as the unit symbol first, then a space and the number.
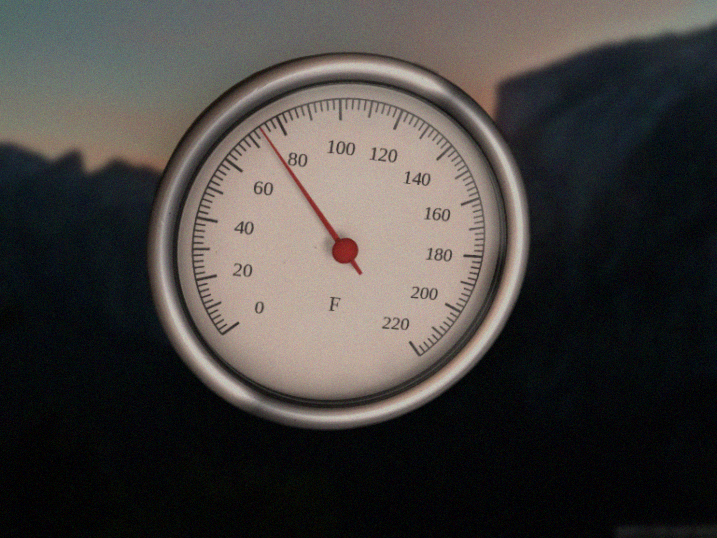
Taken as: °F 74
